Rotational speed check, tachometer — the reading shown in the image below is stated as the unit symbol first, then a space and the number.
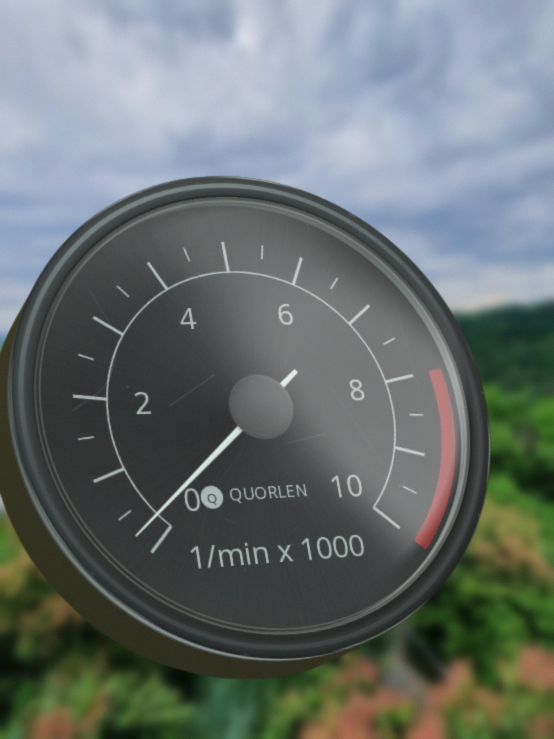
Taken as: rpm 250
